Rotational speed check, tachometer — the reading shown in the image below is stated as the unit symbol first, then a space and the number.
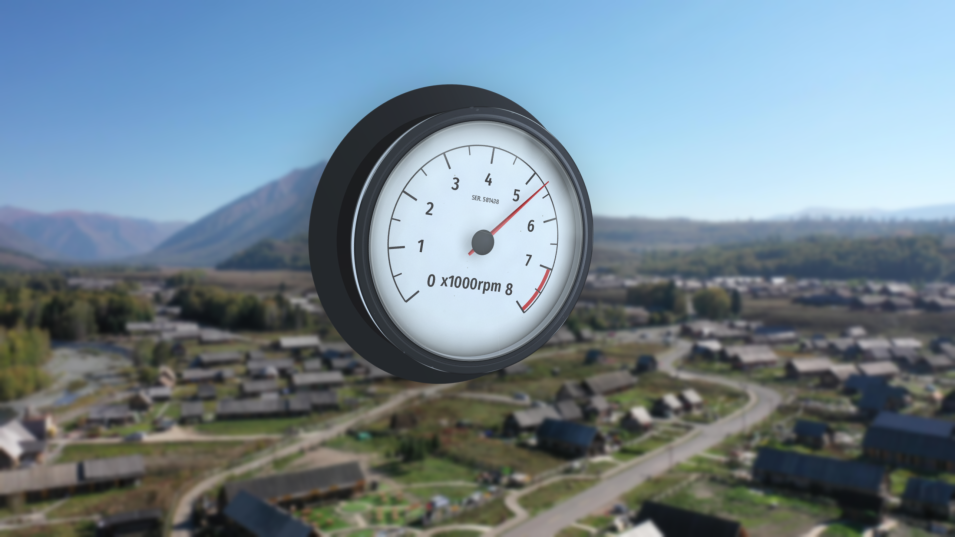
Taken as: rpm 5250
